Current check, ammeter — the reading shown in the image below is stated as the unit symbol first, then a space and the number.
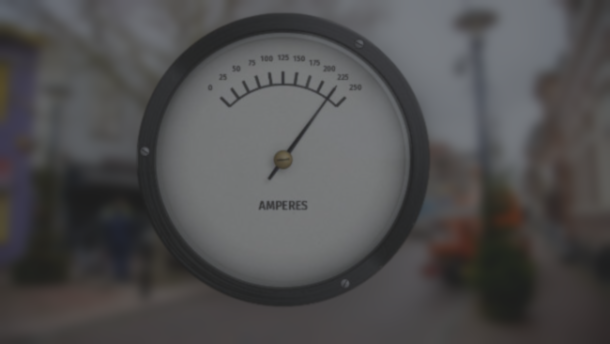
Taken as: A 225
